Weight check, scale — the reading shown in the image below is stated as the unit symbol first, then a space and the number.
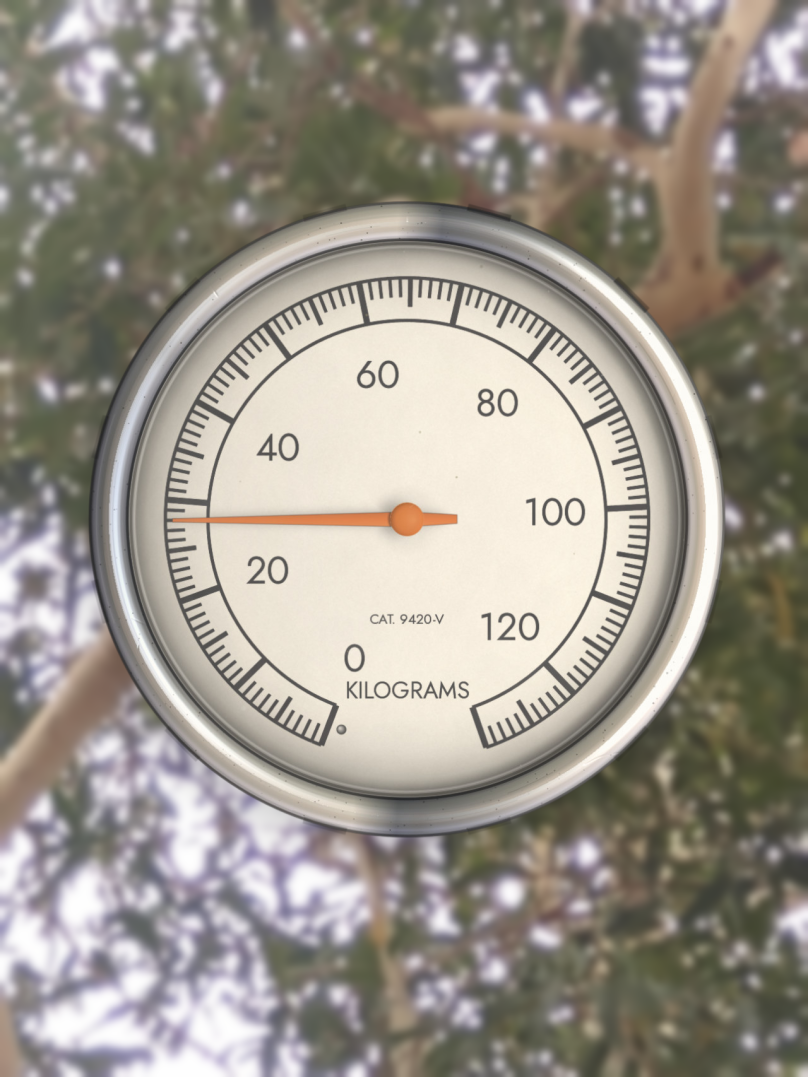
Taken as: kg 28
